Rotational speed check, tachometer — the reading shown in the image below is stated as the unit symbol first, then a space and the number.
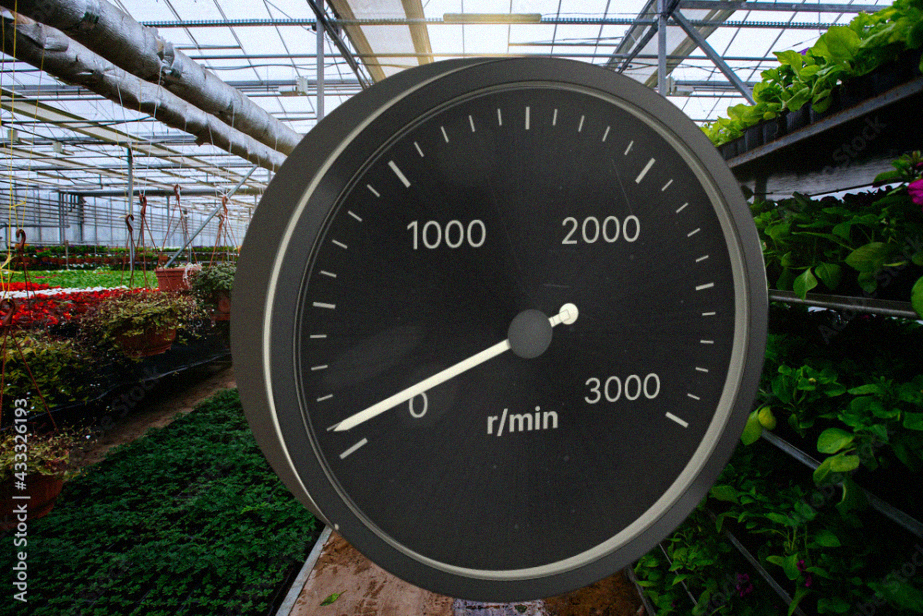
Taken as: rpm 100
